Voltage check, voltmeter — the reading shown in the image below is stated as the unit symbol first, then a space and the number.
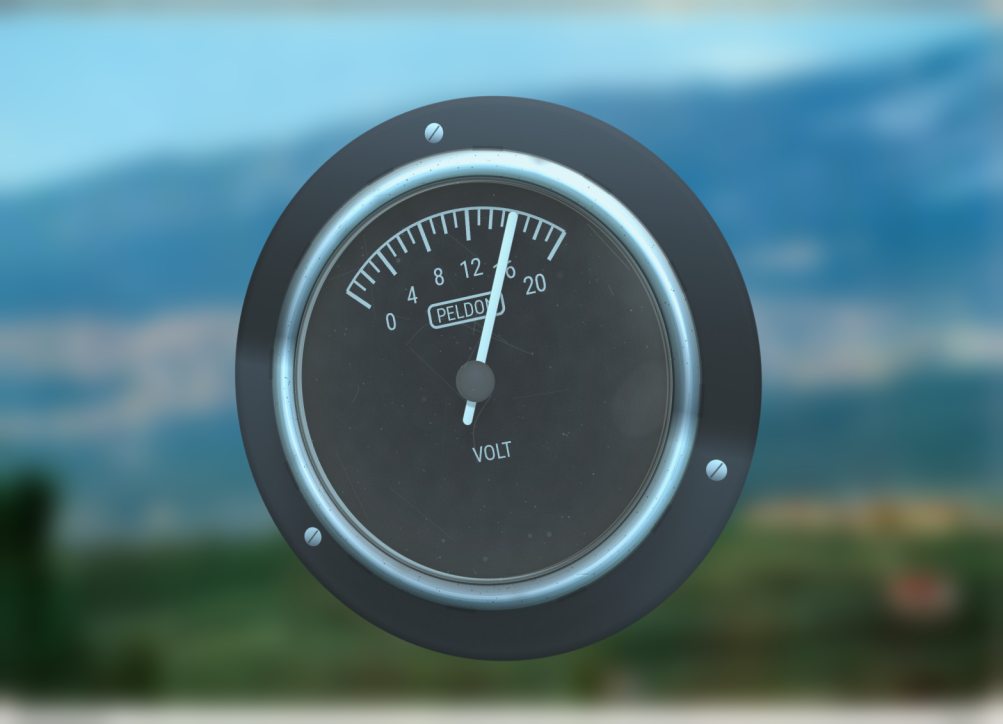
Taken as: V 16
